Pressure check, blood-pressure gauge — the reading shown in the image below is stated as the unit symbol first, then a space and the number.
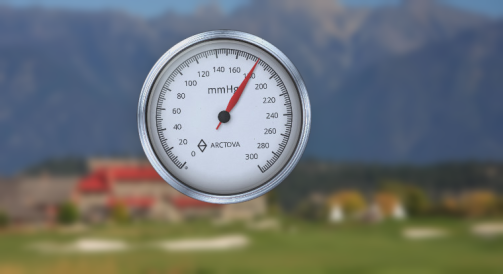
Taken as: mmHg 180
